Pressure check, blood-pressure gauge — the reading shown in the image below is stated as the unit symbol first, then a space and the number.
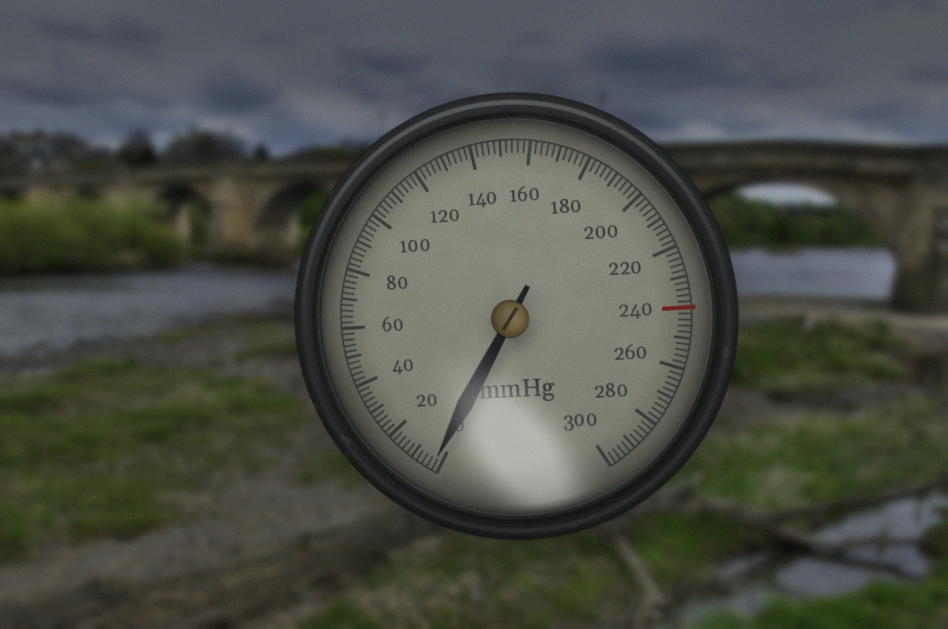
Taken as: mmHg 2
